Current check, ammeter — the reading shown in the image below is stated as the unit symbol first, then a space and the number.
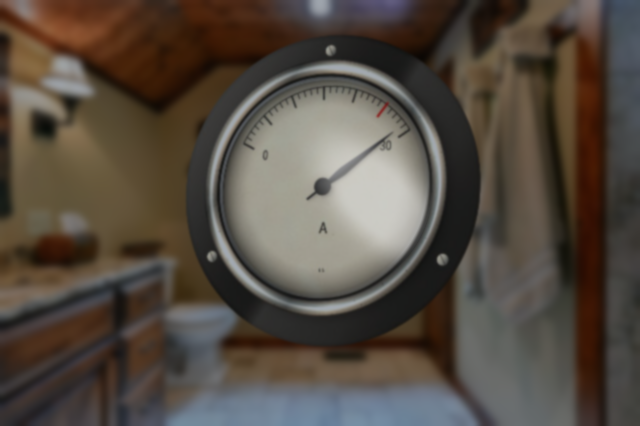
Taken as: A 29
